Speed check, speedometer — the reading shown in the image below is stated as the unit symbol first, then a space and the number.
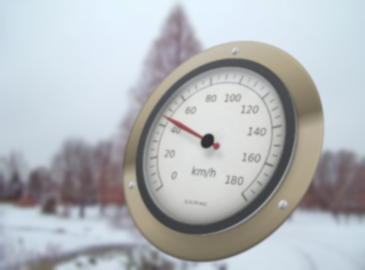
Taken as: km/h 45
